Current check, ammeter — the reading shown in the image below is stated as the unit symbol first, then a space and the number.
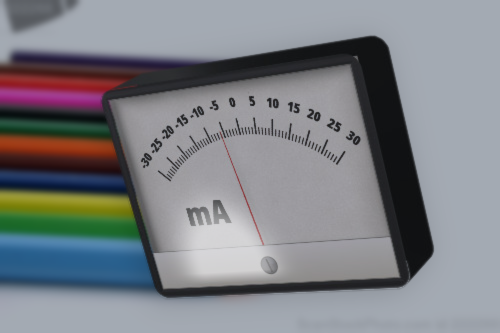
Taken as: mA -5
